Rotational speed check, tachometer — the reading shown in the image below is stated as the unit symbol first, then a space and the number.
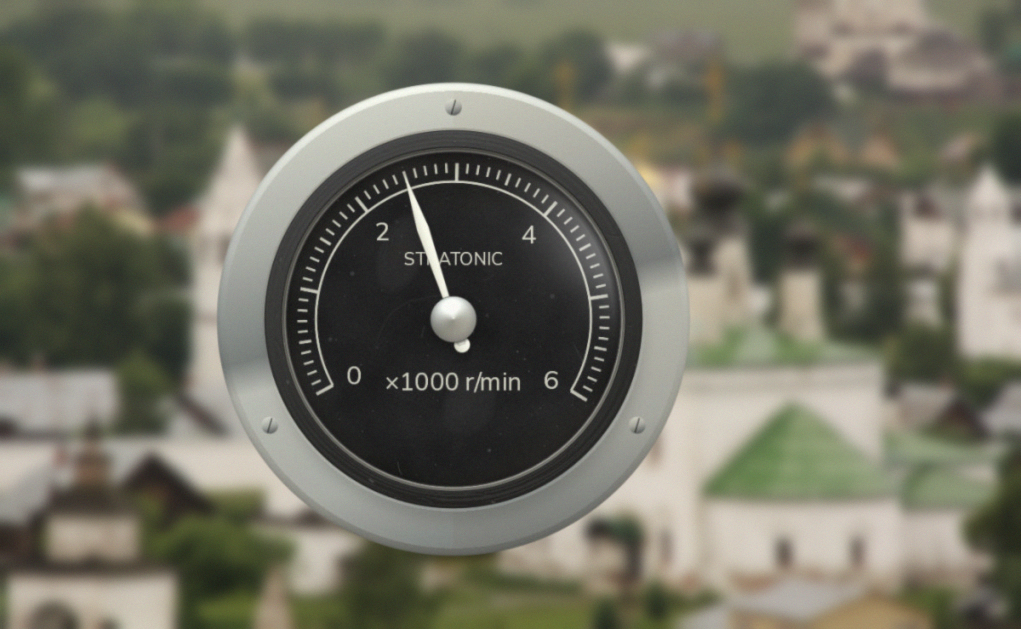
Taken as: rpm 2500
